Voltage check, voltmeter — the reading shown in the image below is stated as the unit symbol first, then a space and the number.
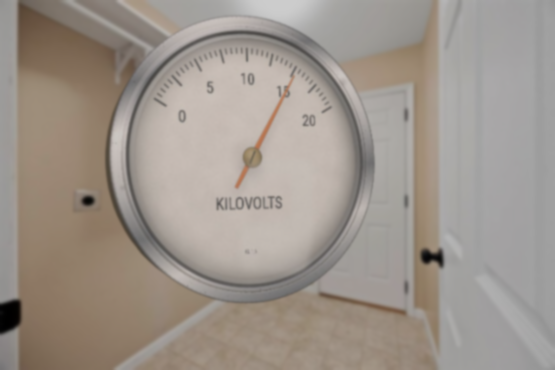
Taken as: kV 15
